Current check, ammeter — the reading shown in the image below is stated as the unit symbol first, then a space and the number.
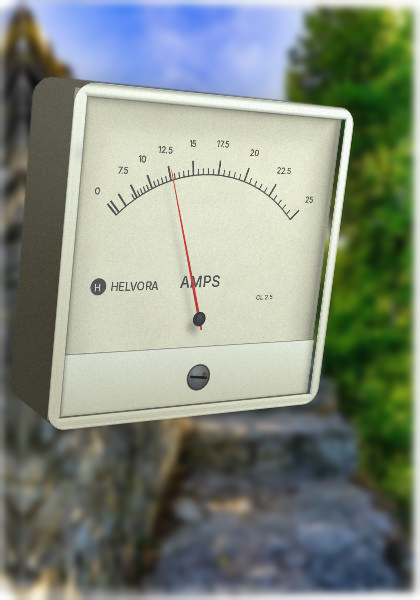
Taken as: A 12.5
